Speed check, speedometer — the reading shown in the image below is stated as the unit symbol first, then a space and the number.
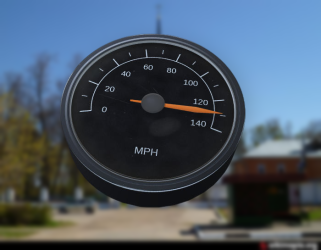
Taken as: mph 130
